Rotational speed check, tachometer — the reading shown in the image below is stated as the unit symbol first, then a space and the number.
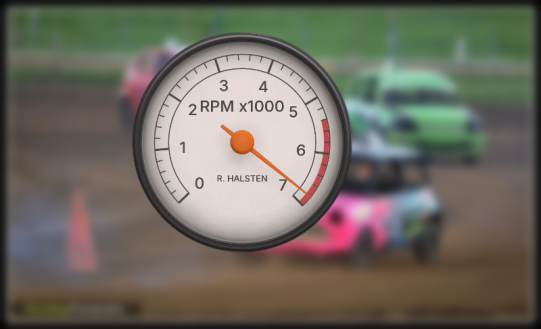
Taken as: rpm 6800
